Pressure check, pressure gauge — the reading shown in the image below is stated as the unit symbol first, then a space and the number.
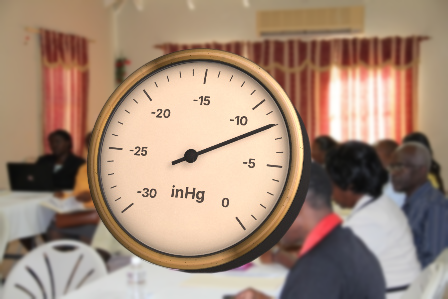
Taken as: inHg -8
